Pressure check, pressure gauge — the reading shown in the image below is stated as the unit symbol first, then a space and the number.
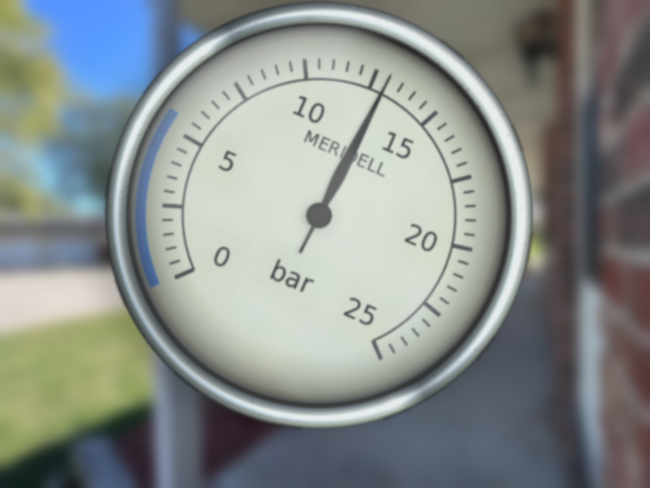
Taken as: bar 13
